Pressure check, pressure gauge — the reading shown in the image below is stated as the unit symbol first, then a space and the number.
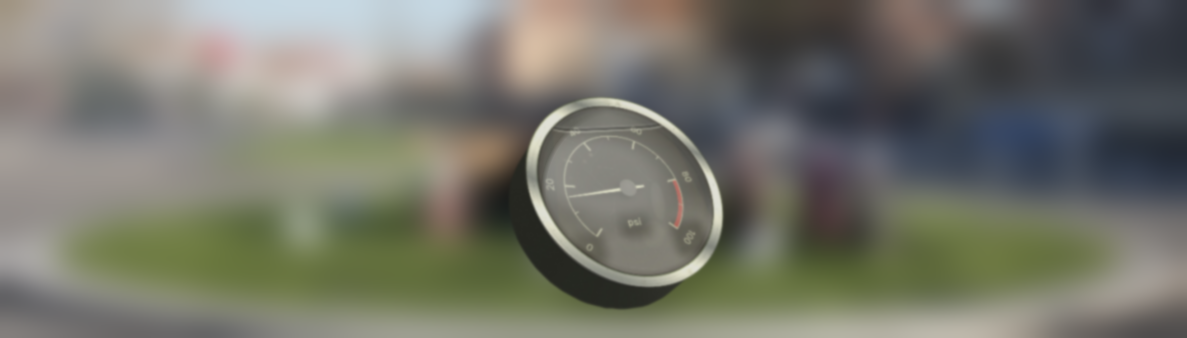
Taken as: psi 15
